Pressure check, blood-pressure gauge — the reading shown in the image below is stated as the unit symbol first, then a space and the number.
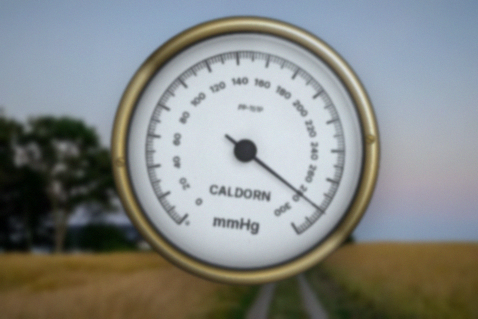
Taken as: mmHg 280
